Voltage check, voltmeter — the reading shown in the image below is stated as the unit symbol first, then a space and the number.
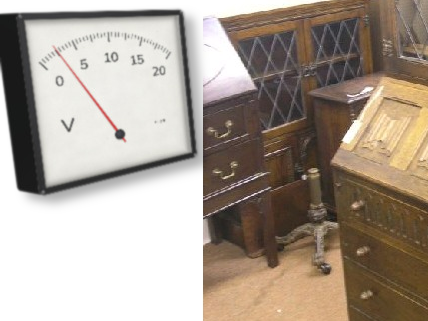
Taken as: V 2.5
